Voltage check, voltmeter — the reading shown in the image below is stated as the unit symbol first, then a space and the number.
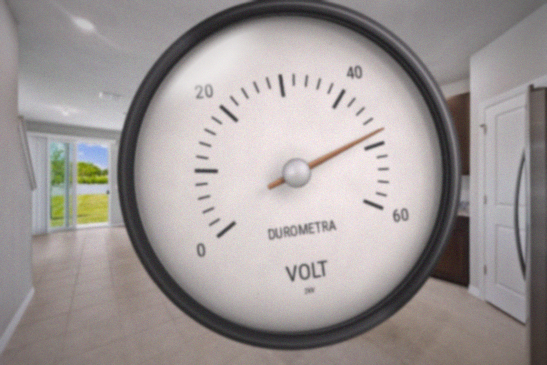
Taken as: V 48
